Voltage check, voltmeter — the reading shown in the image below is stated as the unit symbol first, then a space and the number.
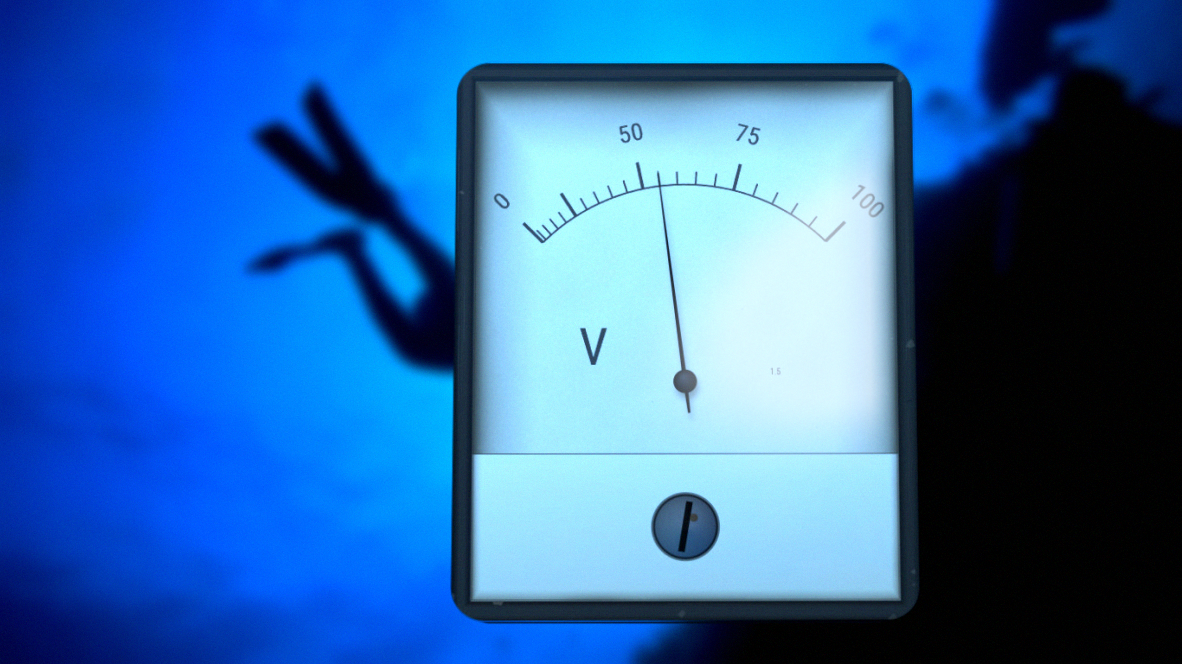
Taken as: V 55
